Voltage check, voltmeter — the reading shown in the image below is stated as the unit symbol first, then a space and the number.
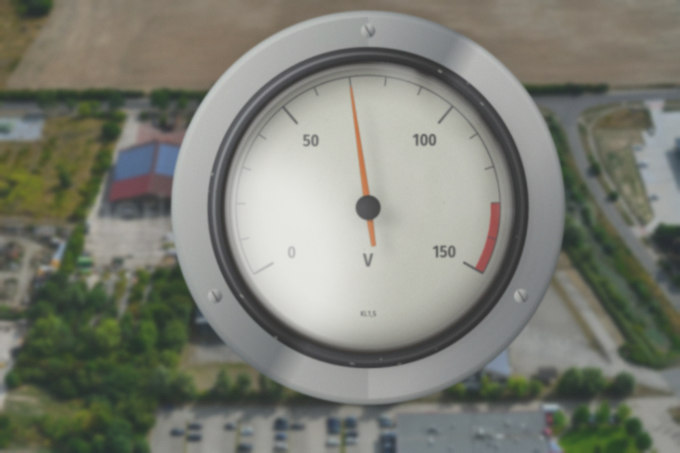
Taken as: V 70
